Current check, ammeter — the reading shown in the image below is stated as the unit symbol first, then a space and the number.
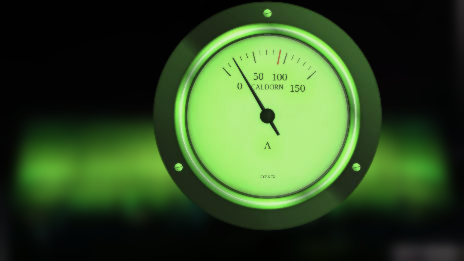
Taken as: A 20
